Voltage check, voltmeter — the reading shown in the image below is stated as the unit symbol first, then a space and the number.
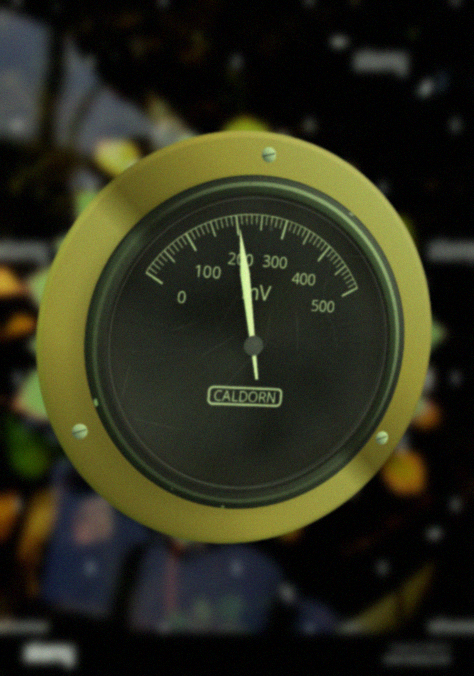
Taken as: mV 200
